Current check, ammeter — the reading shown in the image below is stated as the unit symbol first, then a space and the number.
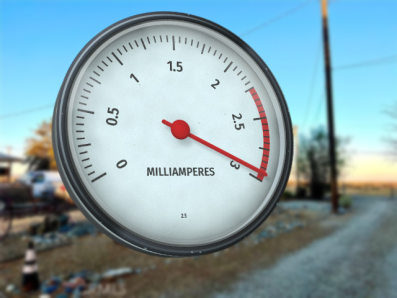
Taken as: mA 2.95
